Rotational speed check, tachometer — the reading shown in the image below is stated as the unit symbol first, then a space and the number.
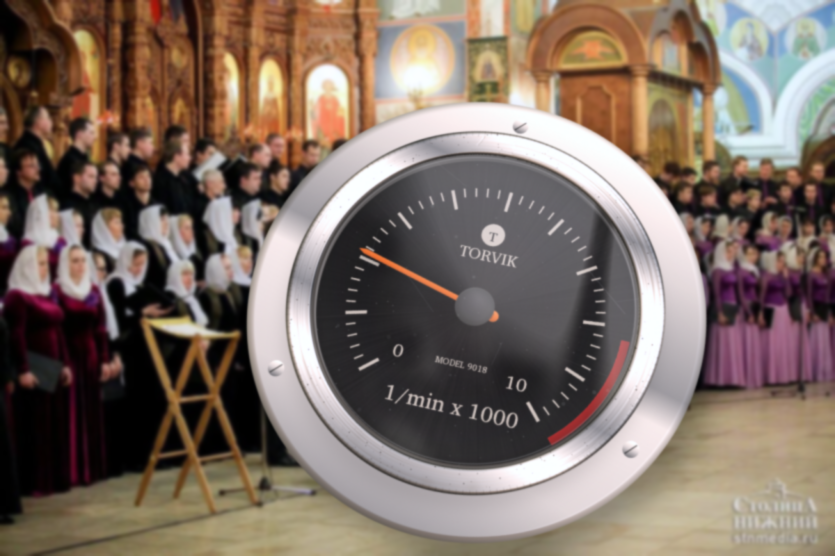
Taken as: rpm 2100
